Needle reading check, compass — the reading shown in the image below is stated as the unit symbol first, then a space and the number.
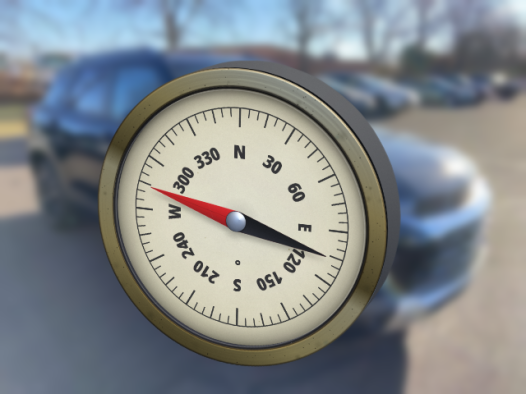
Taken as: ° 285
